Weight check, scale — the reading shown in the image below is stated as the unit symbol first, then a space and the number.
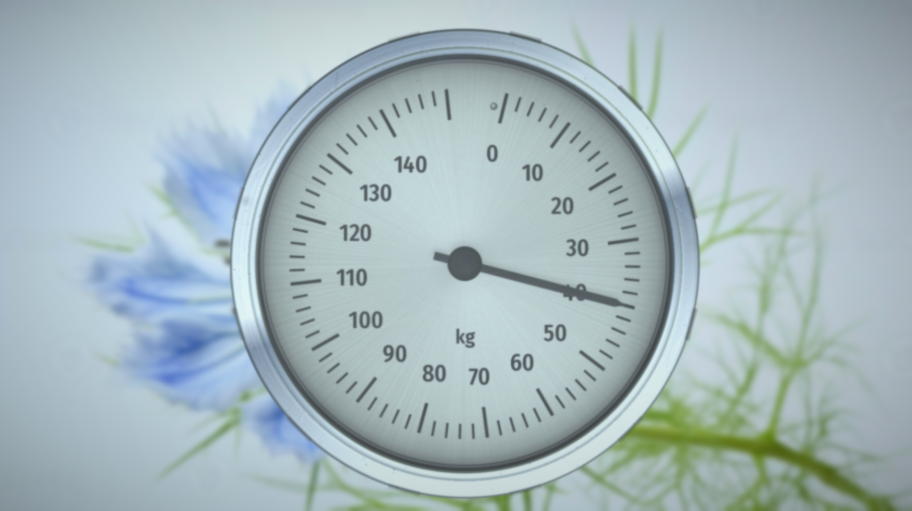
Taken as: kg 40
